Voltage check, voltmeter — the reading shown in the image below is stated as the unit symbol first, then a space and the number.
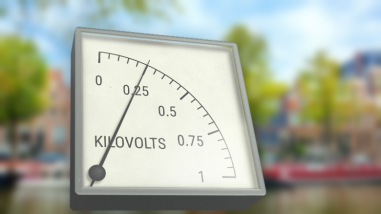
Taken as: kV 0.25
